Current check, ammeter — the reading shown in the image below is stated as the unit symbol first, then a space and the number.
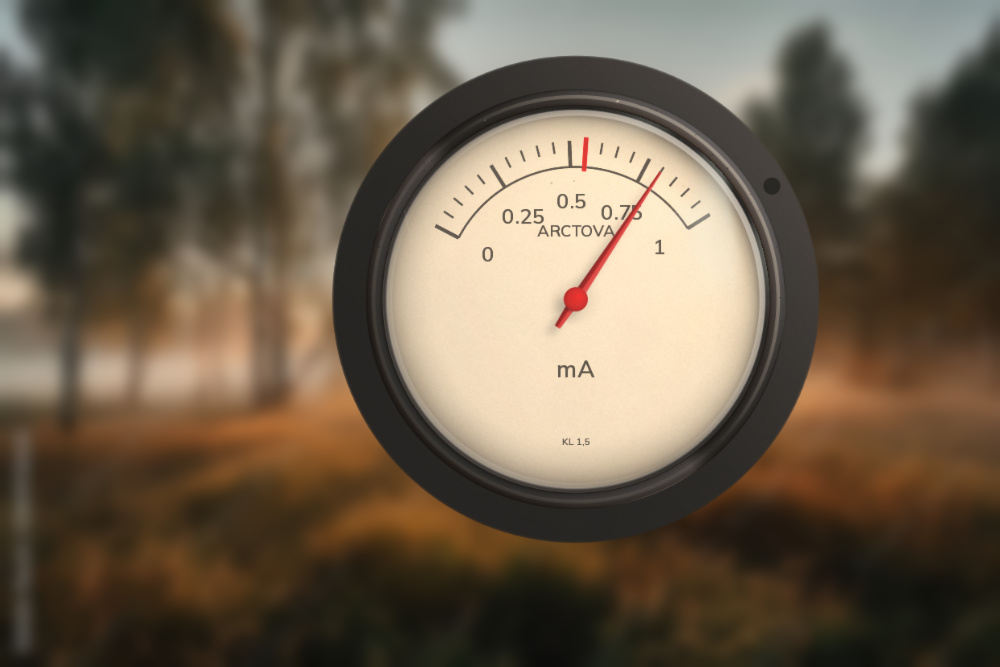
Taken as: mA 0.8
